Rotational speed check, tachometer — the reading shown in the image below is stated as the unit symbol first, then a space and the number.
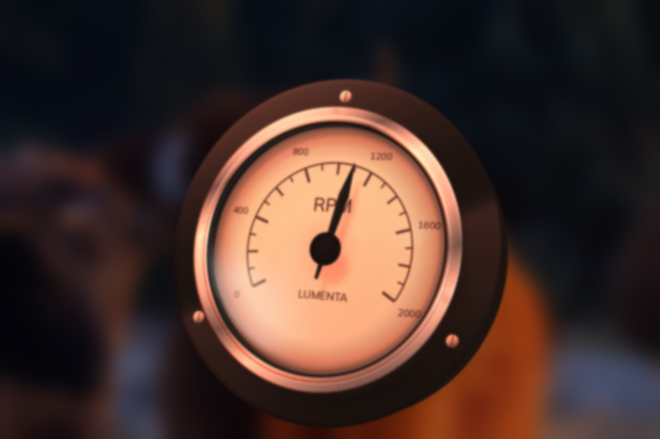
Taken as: rpm 1100
